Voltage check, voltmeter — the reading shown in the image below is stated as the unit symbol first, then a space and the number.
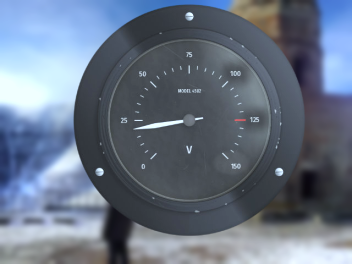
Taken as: V 20
